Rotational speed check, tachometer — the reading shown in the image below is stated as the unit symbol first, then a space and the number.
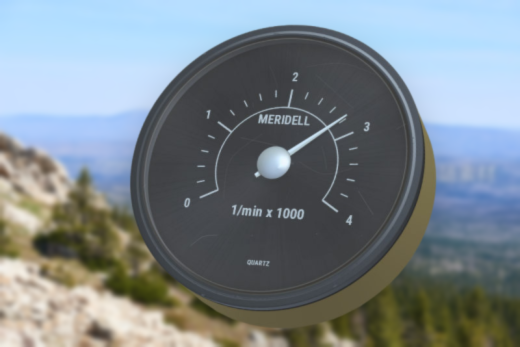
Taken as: rpm 2800
